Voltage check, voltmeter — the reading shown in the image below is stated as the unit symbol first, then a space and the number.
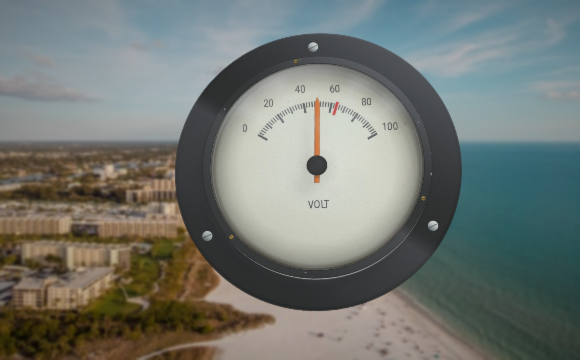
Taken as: V 50
